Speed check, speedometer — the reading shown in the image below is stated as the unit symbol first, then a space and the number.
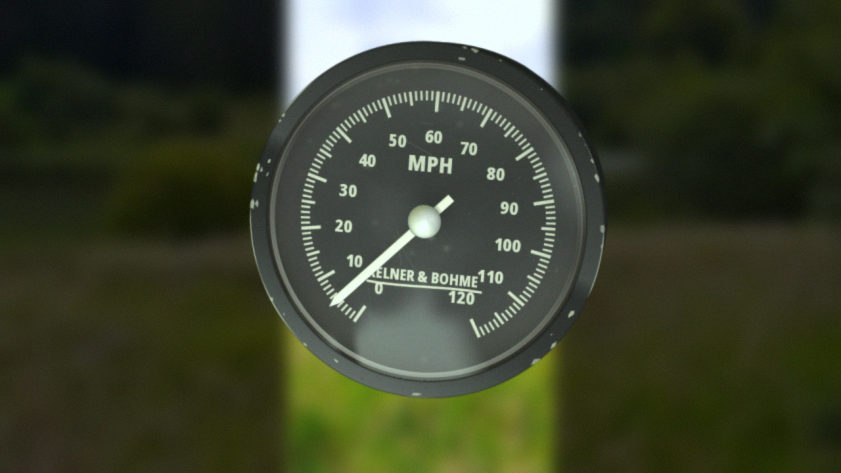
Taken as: mph 5
